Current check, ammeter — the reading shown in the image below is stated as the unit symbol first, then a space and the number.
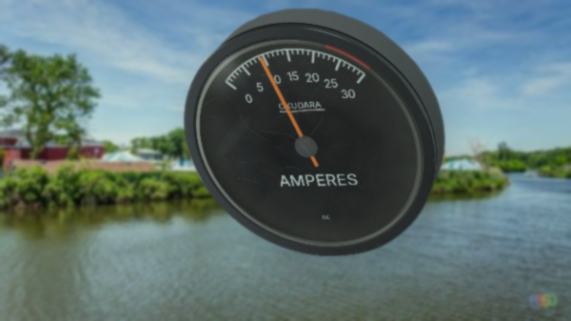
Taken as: A 10
